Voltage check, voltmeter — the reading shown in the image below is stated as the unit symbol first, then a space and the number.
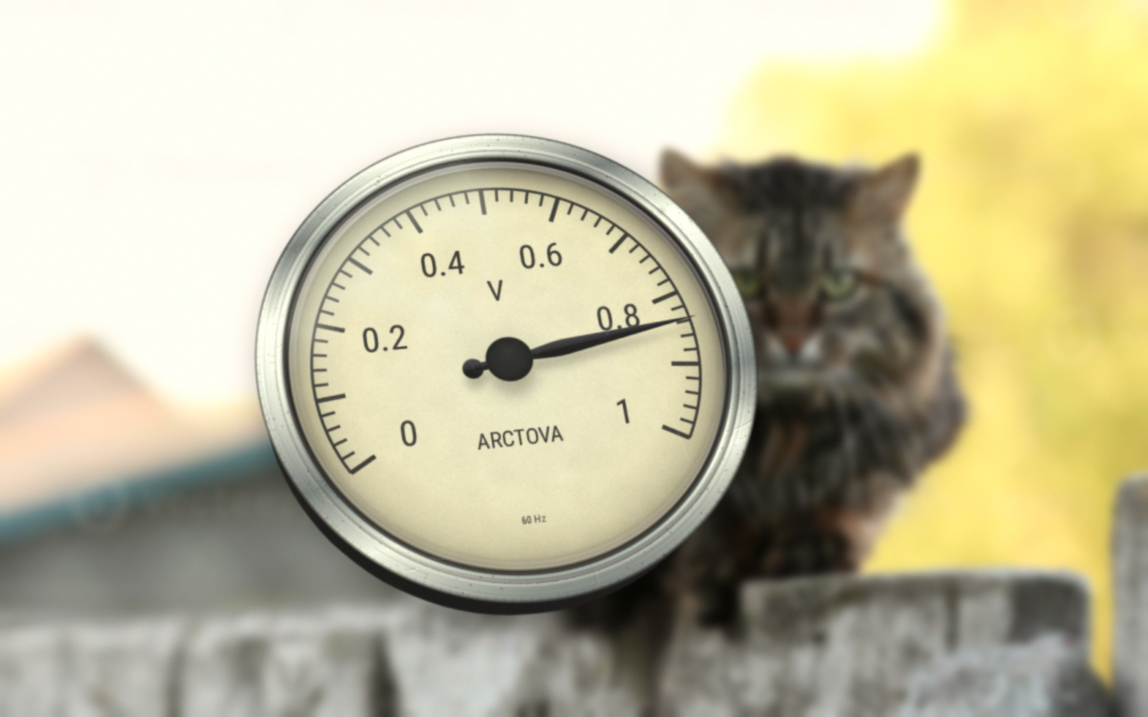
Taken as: V 0.84
